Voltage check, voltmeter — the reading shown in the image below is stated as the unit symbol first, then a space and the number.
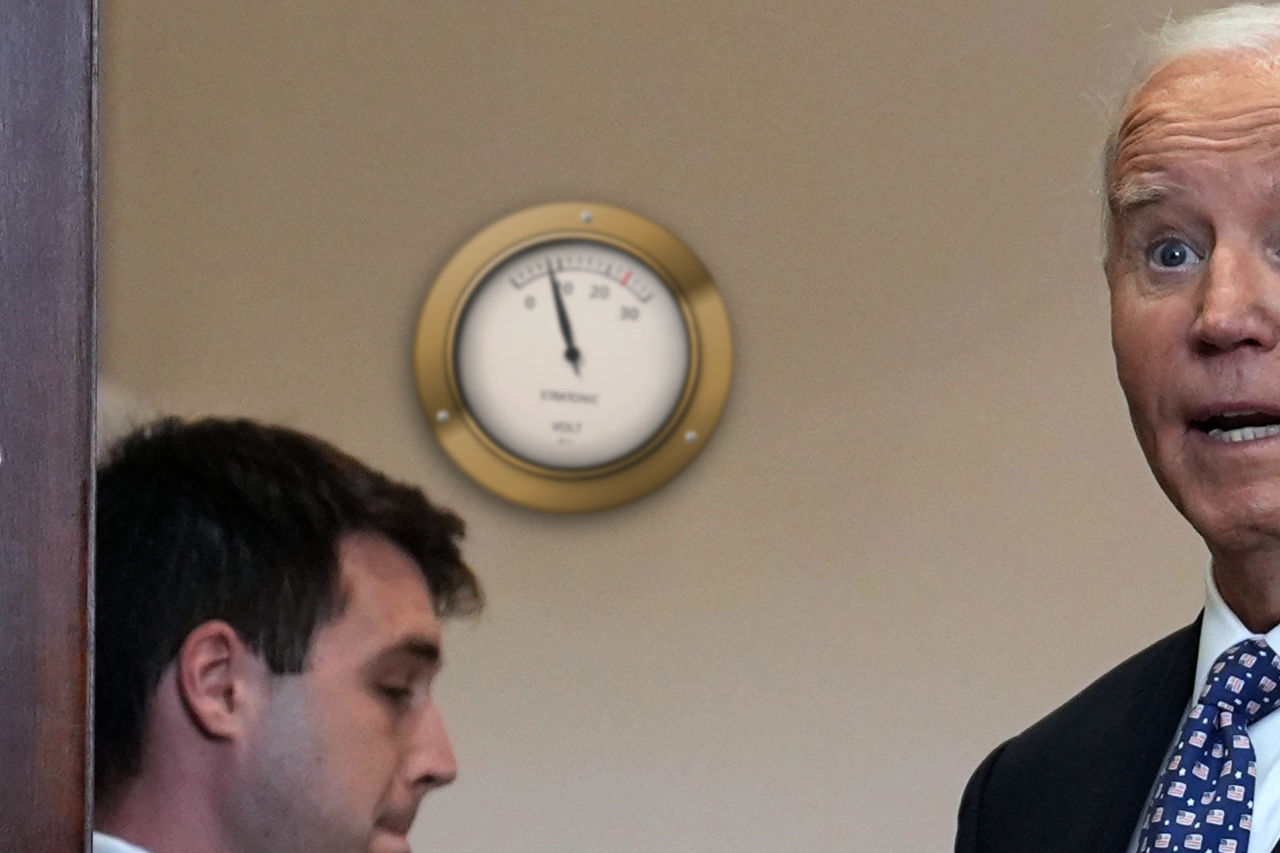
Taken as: V 8
